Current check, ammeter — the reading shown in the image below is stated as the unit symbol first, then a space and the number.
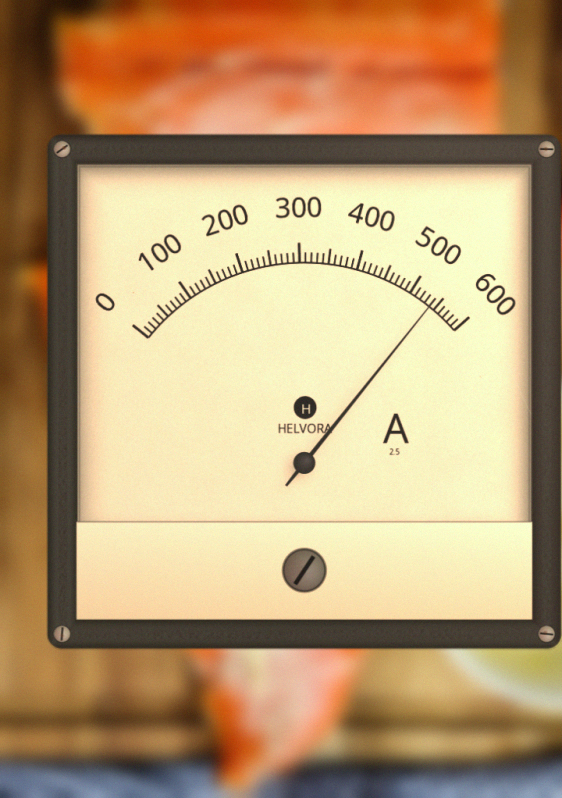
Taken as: A 540
